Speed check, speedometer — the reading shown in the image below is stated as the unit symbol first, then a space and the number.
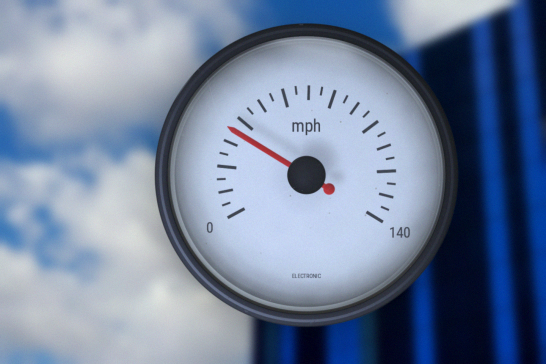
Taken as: mph 35
